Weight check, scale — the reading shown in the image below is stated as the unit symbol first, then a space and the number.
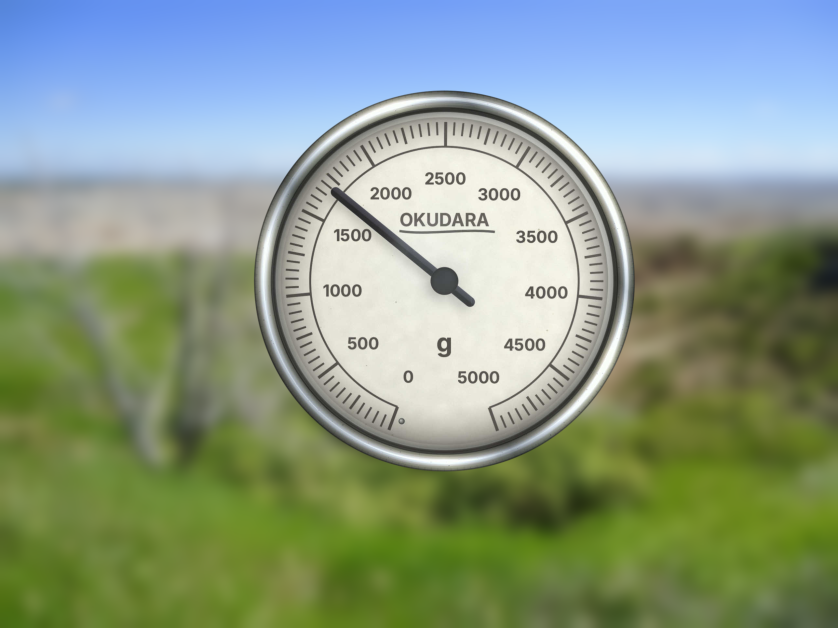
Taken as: g 1700
